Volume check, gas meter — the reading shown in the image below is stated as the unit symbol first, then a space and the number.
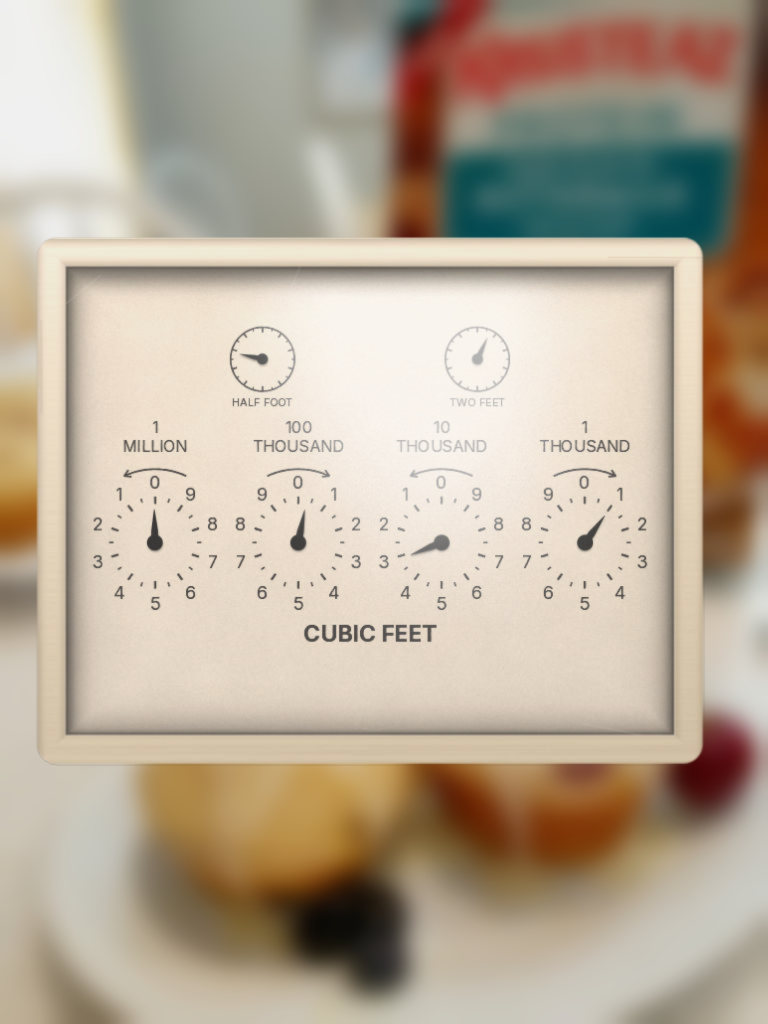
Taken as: ft³ 3100
